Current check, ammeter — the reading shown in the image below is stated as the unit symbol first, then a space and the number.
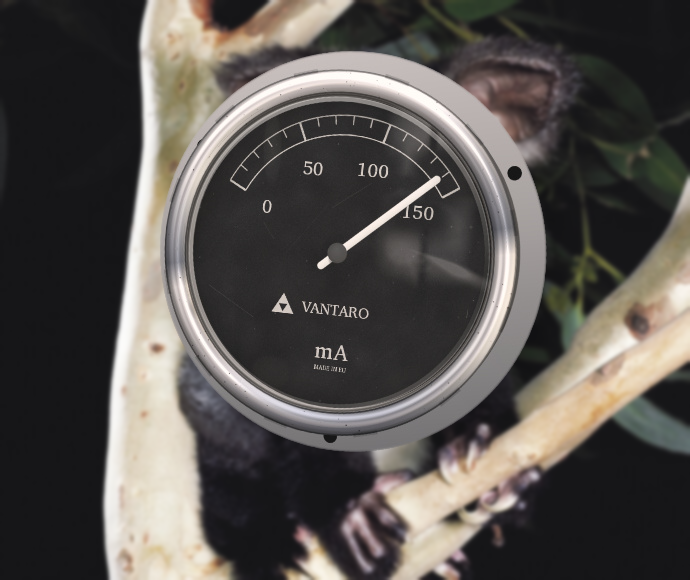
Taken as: mA 140
